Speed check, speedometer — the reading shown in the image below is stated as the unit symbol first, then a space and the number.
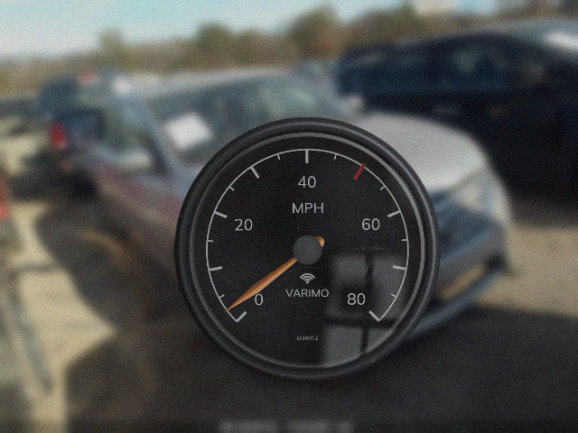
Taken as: mph 2.5
